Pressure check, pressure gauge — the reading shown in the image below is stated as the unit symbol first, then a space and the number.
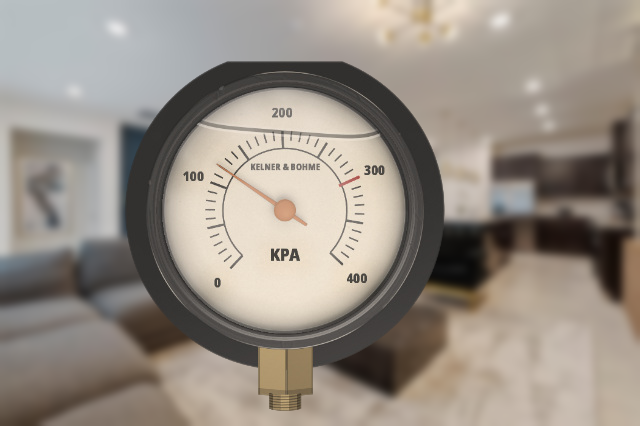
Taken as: kPa 120
